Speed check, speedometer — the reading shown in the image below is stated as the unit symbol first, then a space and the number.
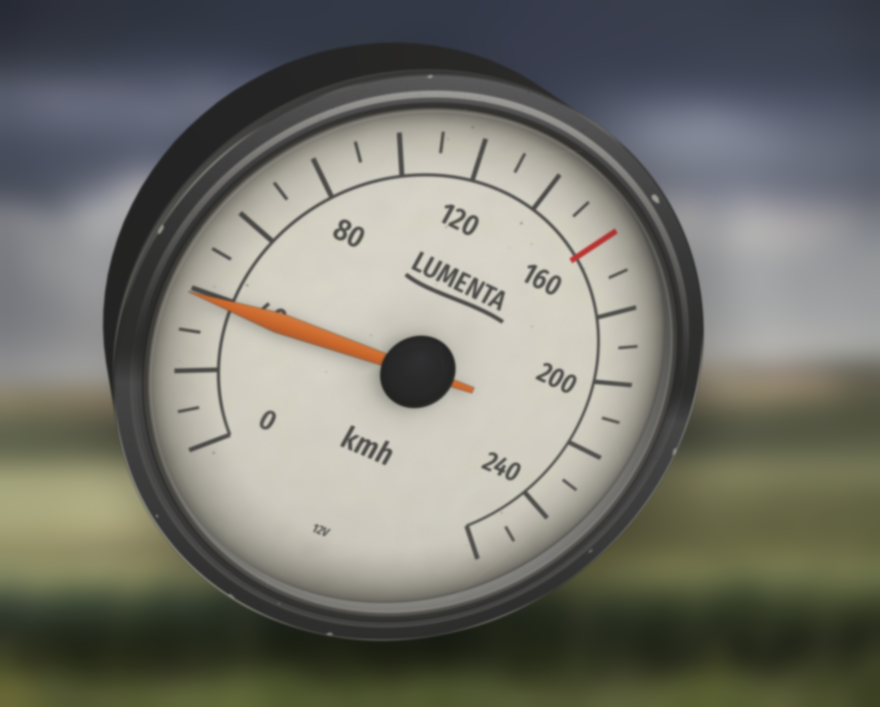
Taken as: km/h 40
